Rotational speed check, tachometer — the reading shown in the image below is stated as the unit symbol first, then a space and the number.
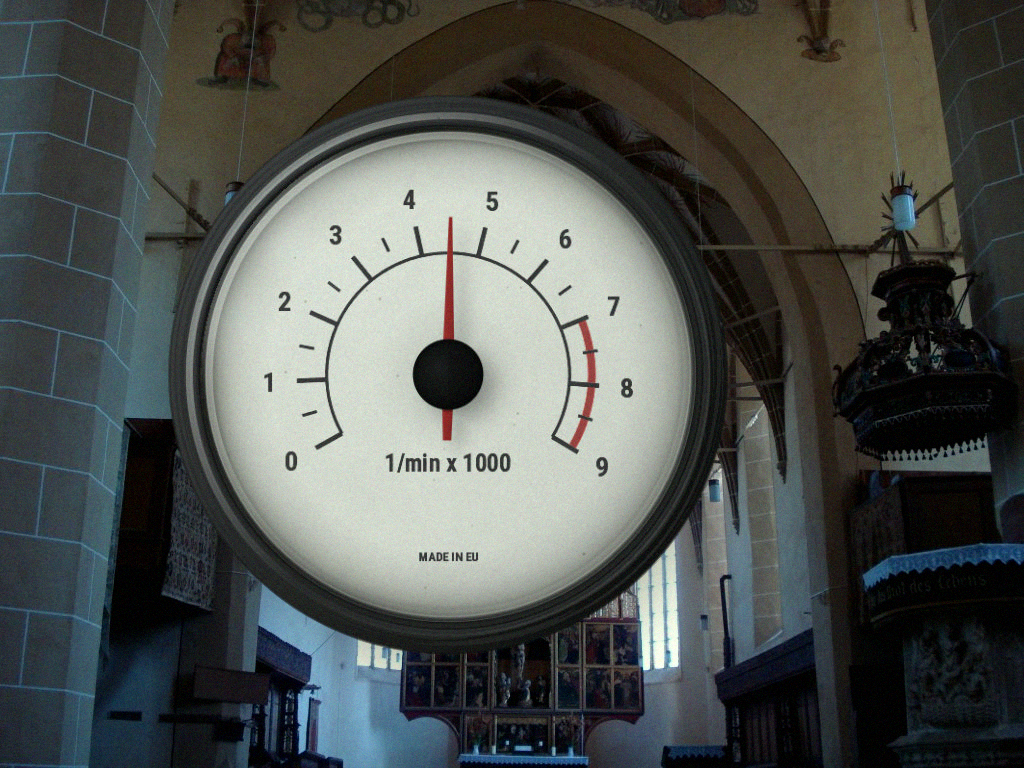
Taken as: rpm 4500
